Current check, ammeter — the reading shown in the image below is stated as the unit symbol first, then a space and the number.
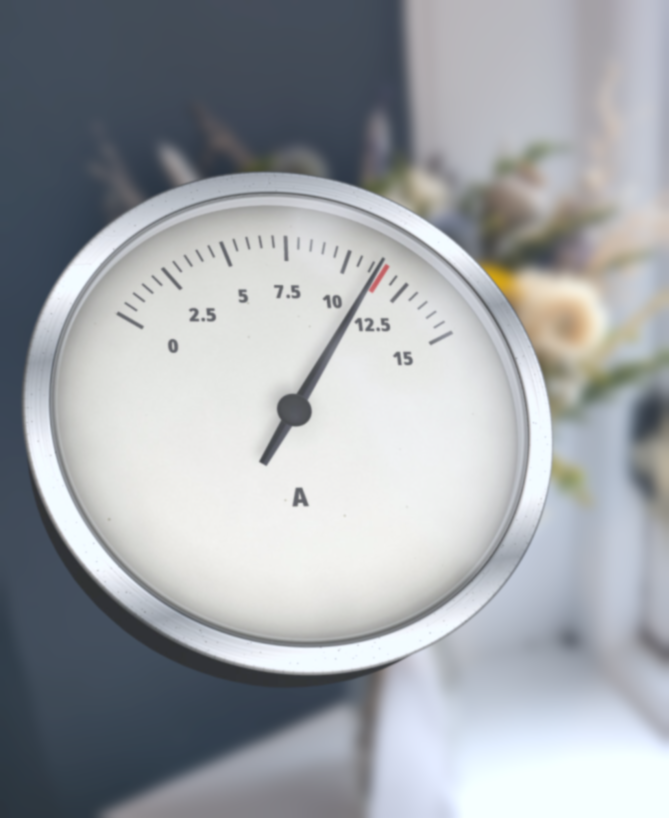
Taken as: A 11.25
